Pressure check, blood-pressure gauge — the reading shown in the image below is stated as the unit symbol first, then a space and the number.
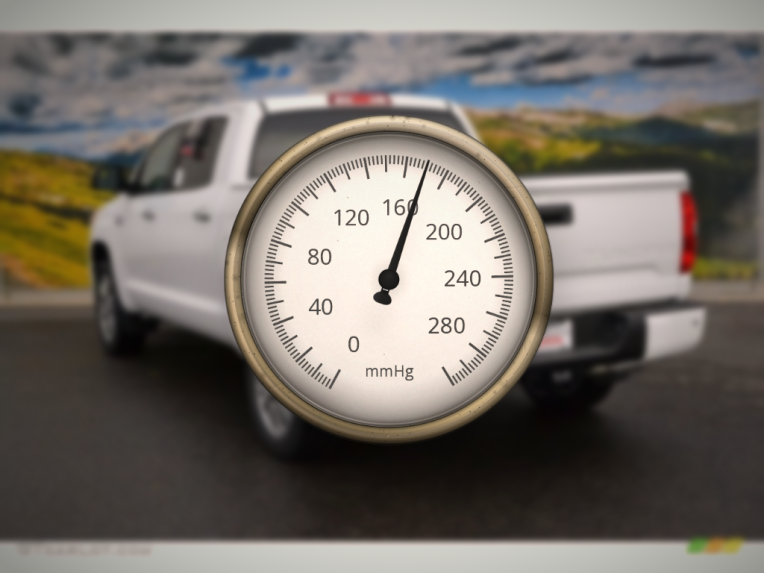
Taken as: mmHg 170
